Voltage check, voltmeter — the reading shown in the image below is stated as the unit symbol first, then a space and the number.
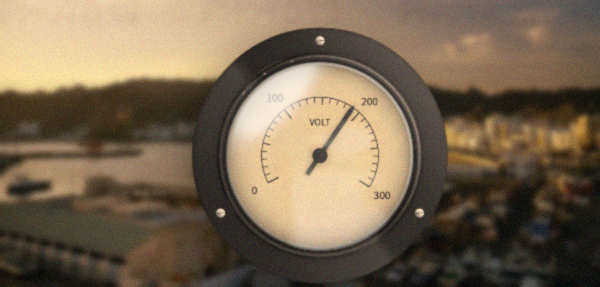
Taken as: V 190
